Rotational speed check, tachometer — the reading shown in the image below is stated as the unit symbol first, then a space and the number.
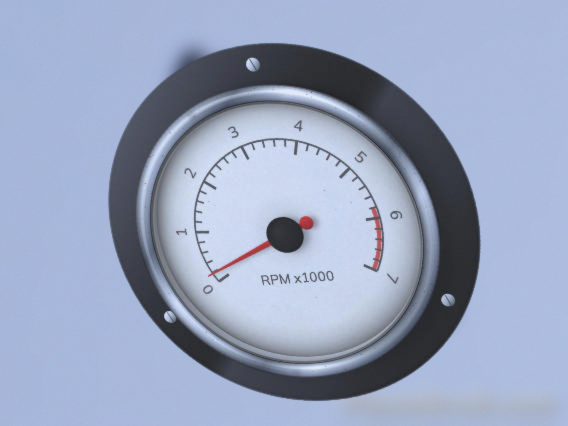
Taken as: rpm 200
